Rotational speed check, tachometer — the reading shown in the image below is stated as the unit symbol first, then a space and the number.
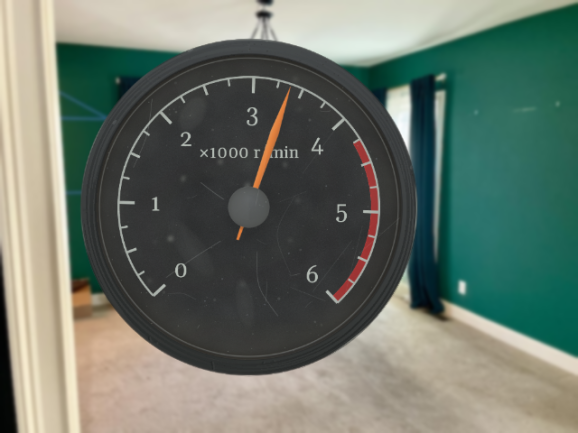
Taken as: rpm 3375
